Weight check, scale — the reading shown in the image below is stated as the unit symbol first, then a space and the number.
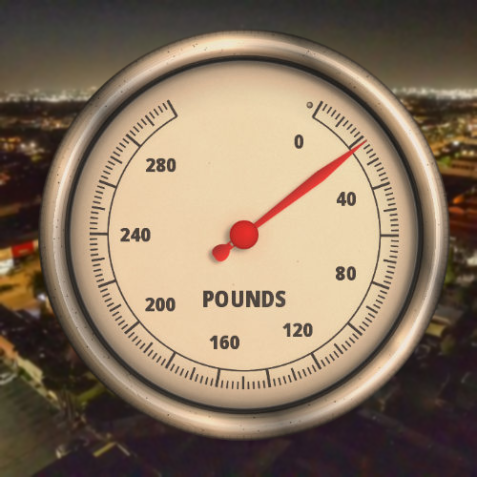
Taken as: lb 22
